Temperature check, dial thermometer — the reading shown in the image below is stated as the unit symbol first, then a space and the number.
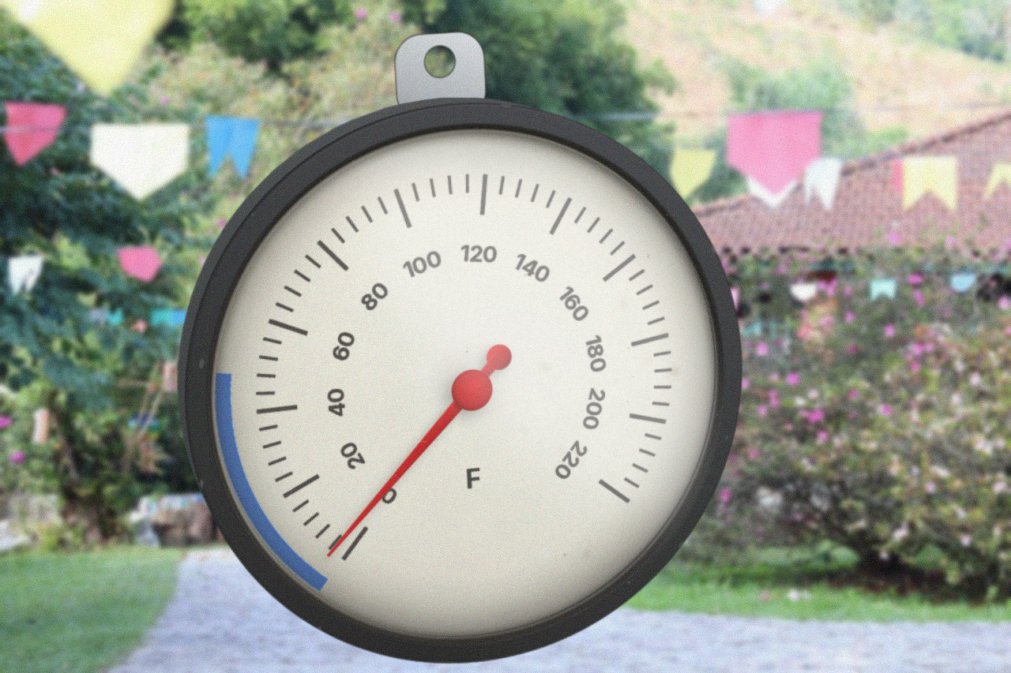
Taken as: °F 4
